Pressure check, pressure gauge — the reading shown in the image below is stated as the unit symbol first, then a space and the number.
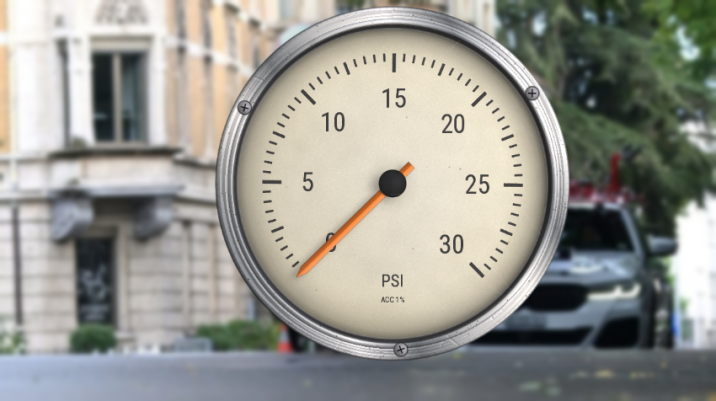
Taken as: psi 0
